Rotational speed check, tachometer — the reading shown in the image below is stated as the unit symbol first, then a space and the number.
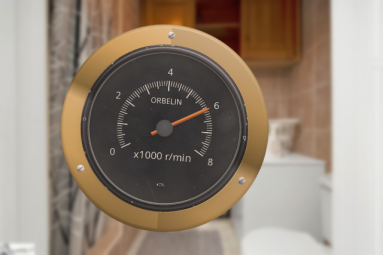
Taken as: rpm 6000
